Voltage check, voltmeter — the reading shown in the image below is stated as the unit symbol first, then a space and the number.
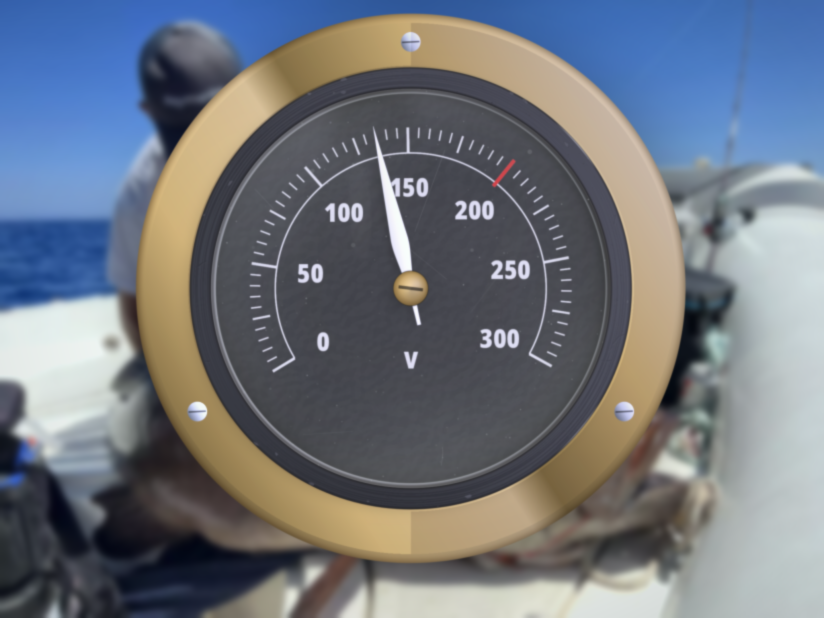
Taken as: V 135
